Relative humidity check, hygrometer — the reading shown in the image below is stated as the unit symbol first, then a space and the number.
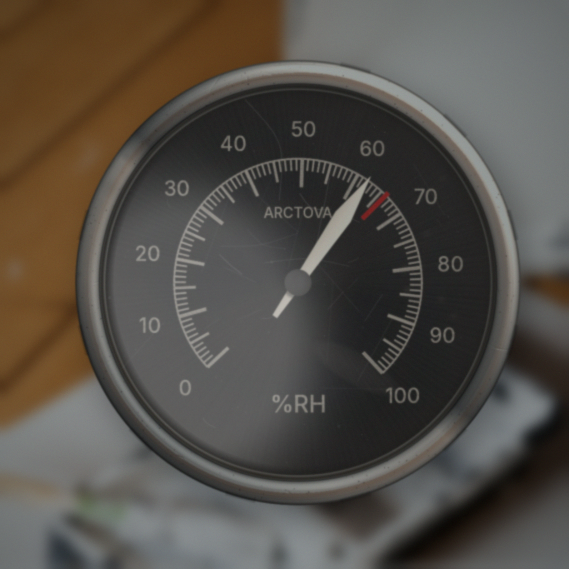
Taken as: % 62
